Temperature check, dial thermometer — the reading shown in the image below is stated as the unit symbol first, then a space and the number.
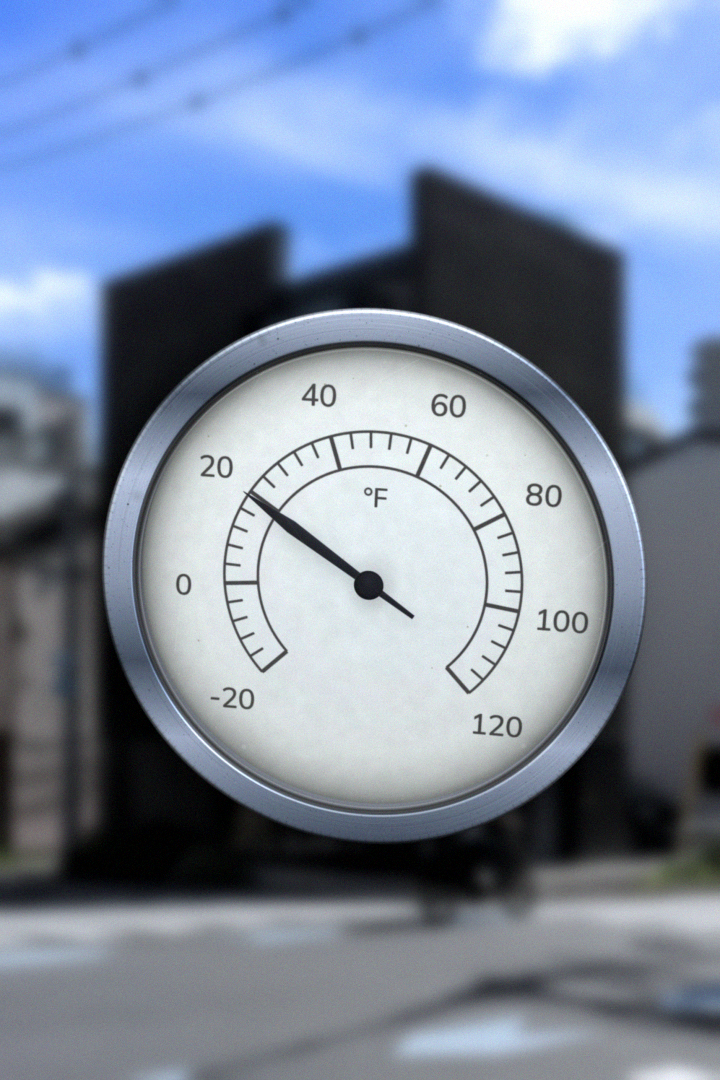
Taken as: °F 20
